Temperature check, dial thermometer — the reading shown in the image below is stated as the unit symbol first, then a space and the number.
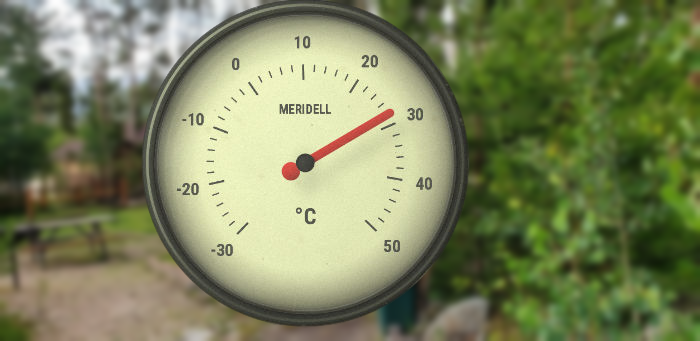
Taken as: °C 28
